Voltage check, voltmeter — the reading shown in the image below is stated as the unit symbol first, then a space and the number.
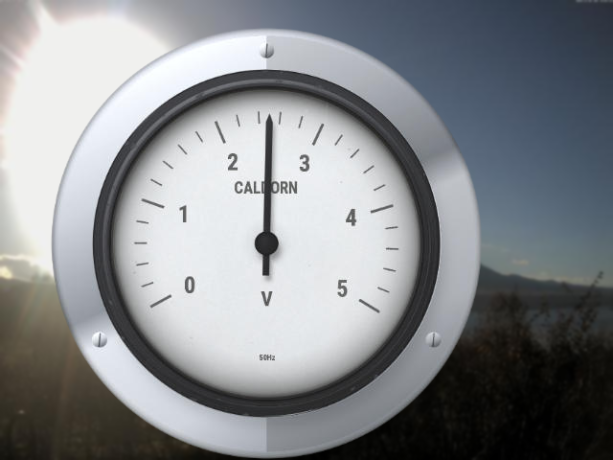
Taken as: V 2.5
